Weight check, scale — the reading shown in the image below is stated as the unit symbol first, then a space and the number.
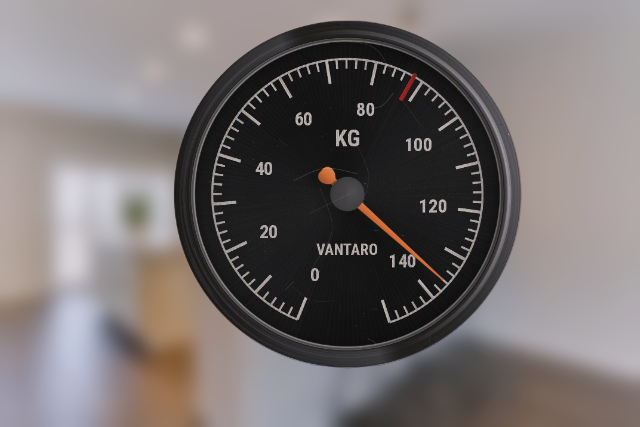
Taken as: kg 136
